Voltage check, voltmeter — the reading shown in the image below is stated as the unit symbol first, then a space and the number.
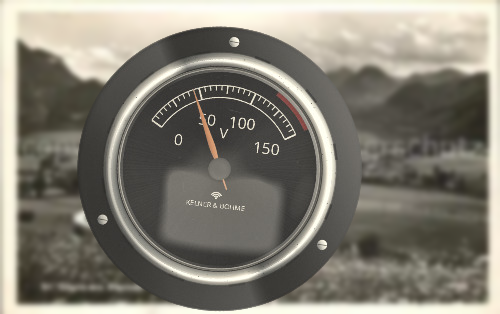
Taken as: V 45
